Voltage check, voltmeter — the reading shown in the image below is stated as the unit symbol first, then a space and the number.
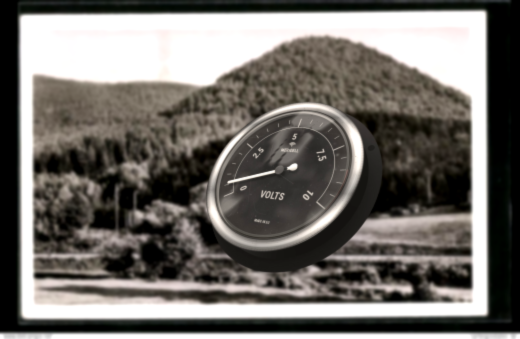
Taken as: V 0.5
